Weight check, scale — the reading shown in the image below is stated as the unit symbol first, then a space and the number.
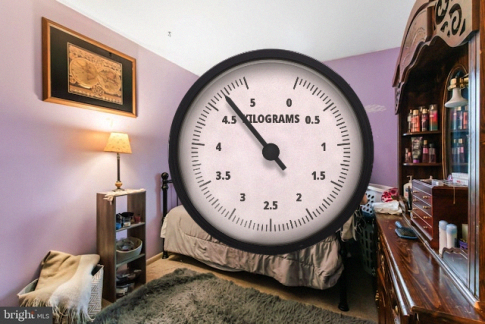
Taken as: kg 4.7
